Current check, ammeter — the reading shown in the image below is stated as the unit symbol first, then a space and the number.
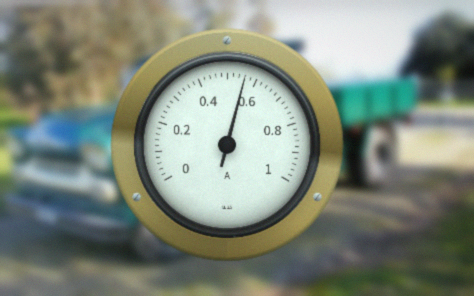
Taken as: A 0.56
